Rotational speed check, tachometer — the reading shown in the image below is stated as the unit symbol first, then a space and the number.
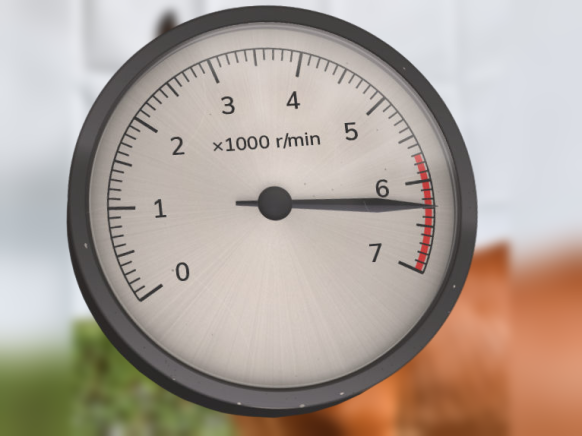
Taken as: rpm 6300
